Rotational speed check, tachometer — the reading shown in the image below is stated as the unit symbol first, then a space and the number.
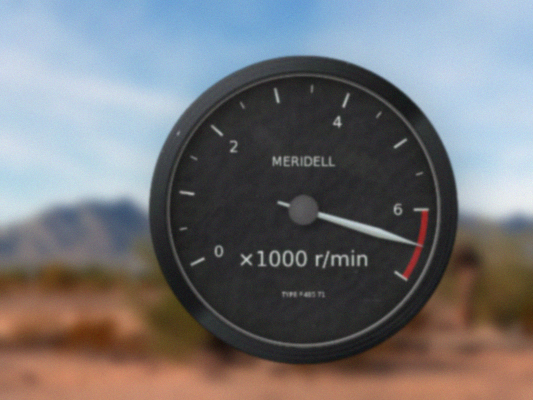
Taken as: rpm 6500
